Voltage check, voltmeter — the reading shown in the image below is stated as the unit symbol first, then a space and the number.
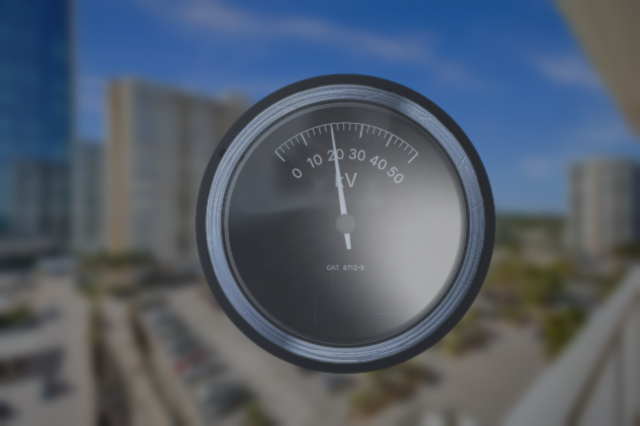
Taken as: kV 20
